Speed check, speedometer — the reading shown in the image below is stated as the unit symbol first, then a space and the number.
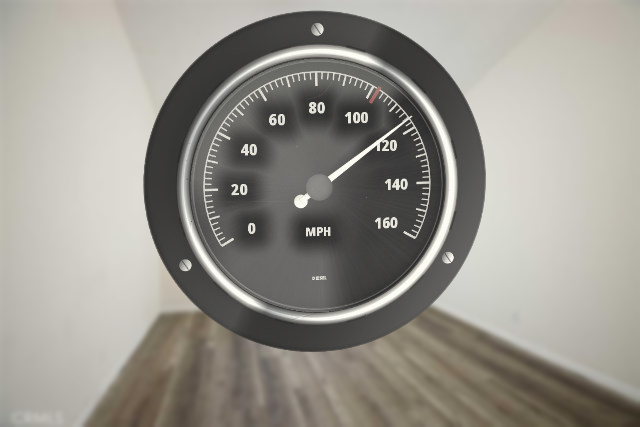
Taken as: mph 116
